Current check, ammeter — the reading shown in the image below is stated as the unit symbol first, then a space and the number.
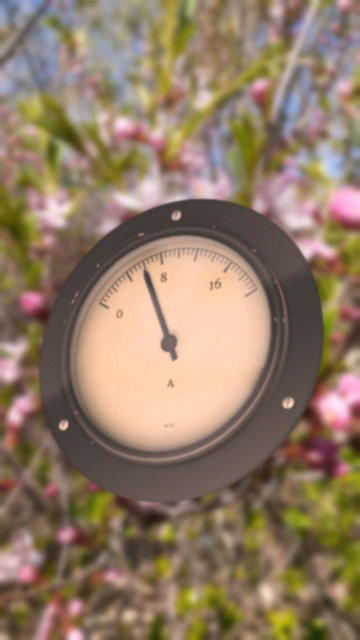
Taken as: A 6
